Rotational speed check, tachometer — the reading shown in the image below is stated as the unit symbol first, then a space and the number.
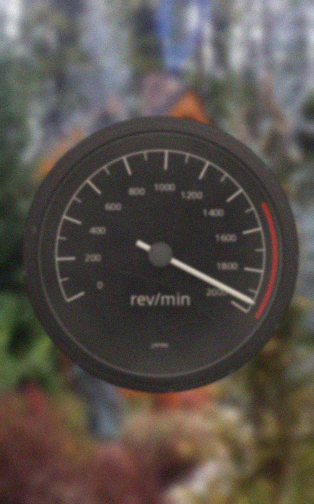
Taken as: rpm 1950
